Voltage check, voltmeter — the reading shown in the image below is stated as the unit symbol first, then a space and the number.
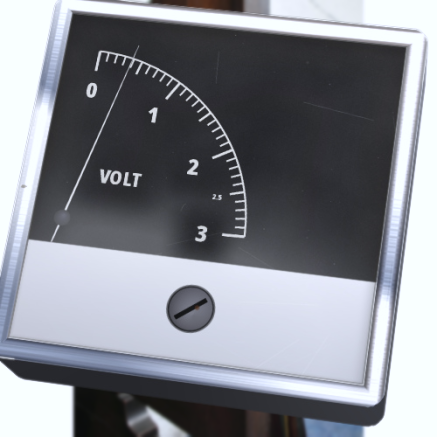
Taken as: V 0.4
